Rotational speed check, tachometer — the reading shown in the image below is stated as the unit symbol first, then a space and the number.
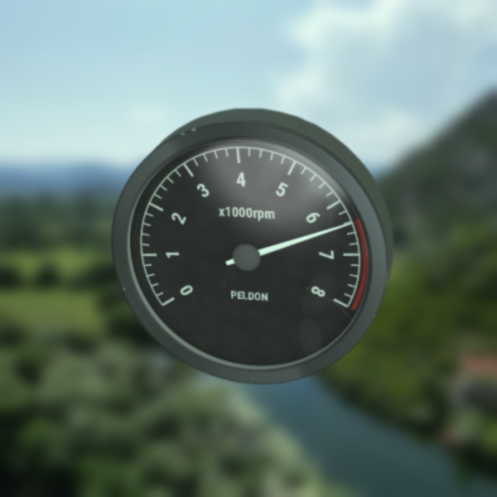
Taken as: rpm 6400
